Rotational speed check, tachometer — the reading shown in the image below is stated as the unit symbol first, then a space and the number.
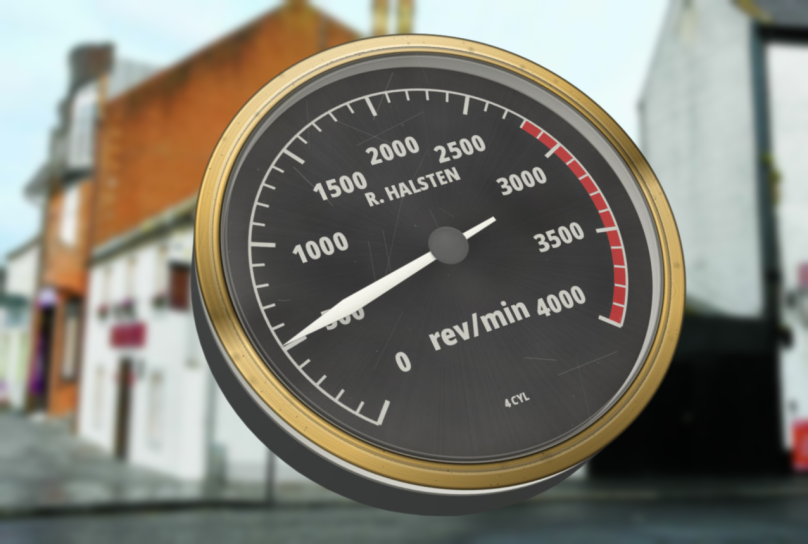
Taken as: rpm 500
